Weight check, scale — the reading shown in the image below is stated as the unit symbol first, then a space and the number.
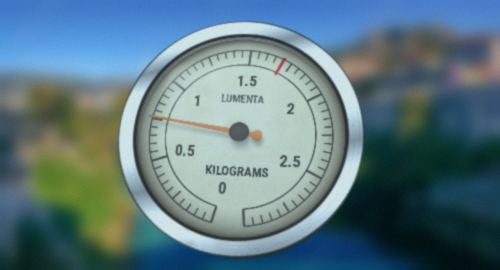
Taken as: kg 0.75
